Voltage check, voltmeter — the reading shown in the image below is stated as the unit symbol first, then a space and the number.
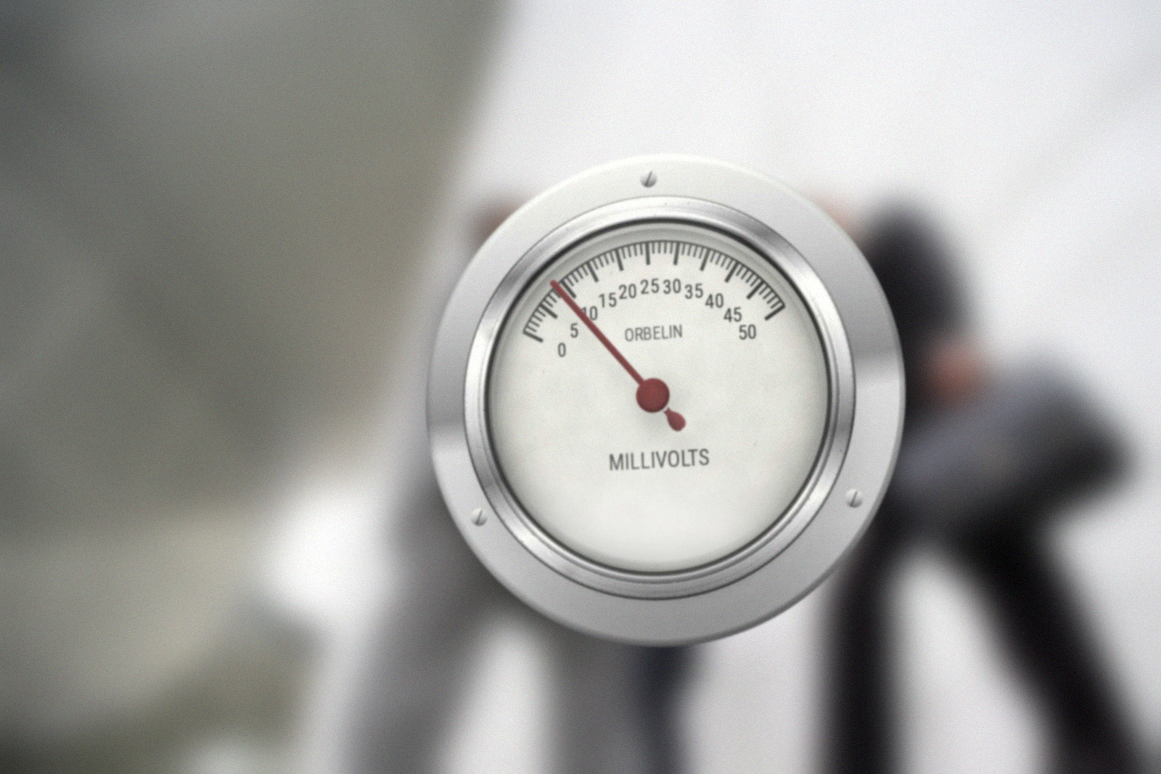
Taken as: mV 9
